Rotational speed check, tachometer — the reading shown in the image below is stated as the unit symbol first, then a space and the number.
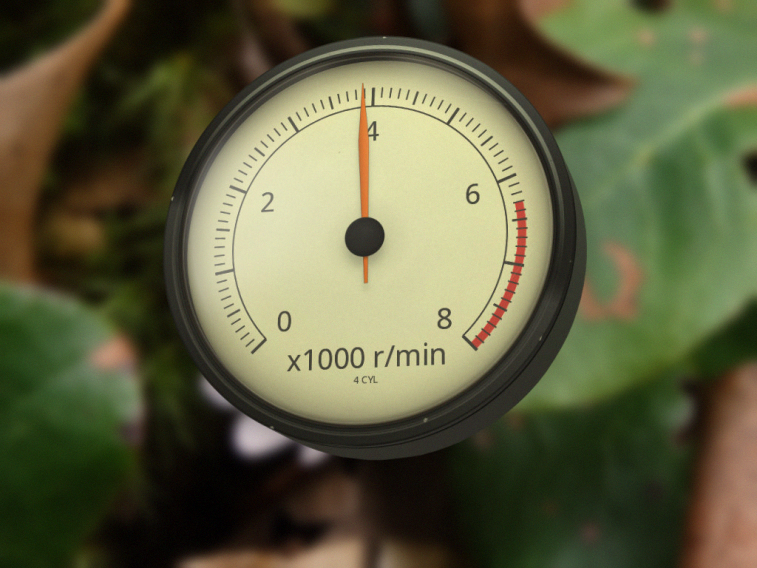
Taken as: rpm 3900
